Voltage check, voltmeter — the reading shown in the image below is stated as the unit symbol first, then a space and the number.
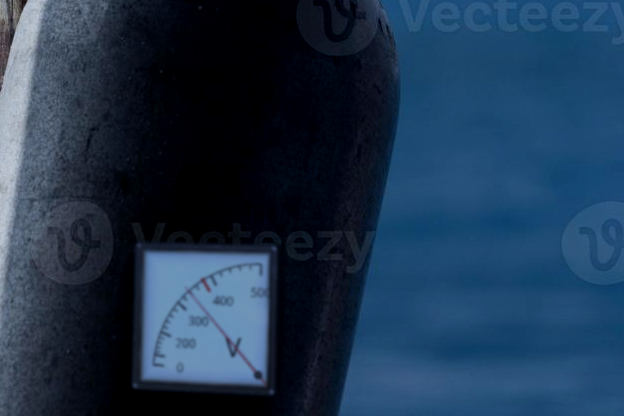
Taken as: V 340
